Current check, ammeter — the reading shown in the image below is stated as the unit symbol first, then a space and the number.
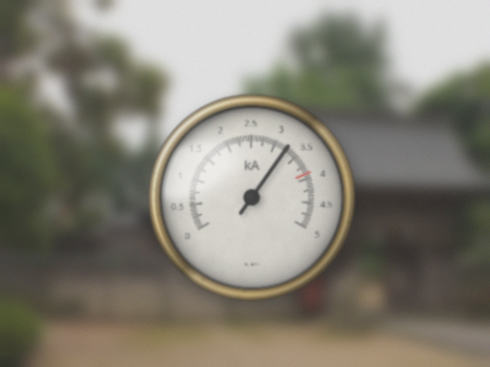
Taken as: kA 3.25
